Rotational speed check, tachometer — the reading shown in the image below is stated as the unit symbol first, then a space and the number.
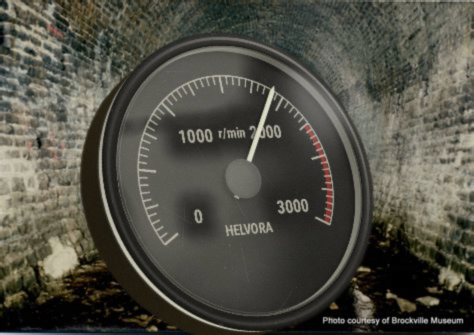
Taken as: rpm 1900
